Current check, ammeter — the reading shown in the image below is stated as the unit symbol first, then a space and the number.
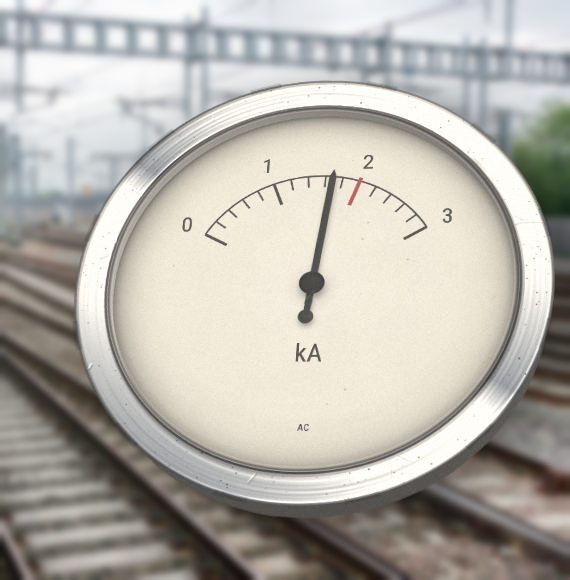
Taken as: kA 1.7
